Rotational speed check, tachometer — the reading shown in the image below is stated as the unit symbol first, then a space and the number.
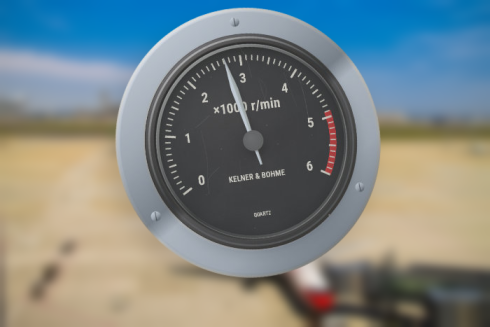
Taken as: rpm 2700
